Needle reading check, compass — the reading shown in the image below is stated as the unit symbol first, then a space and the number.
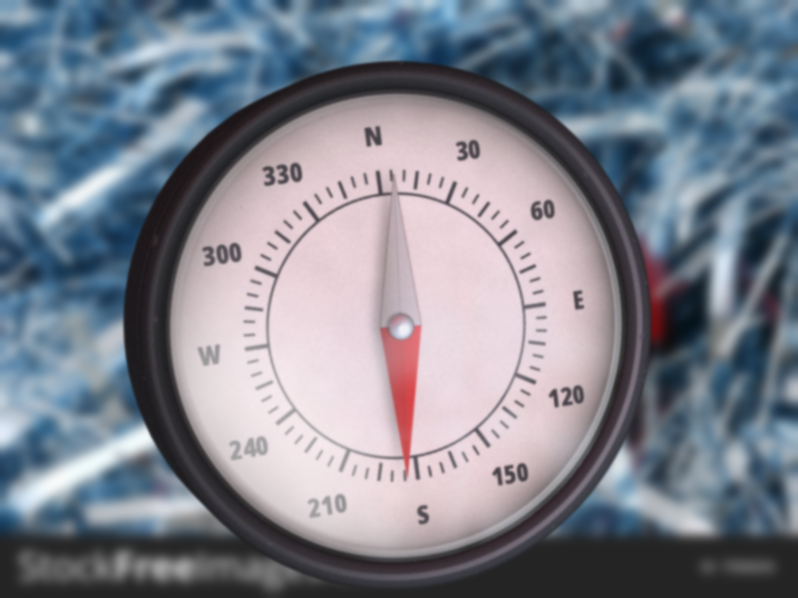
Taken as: ° 185
